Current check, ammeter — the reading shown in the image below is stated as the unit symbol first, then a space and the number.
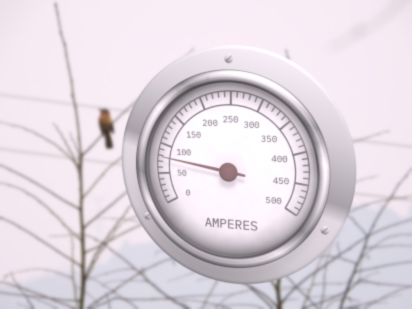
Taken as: A 80
